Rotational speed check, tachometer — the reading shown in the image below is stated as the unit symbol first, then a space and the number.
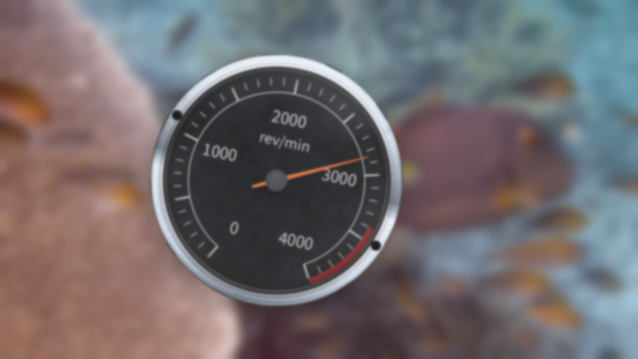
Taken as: rpm 2850
